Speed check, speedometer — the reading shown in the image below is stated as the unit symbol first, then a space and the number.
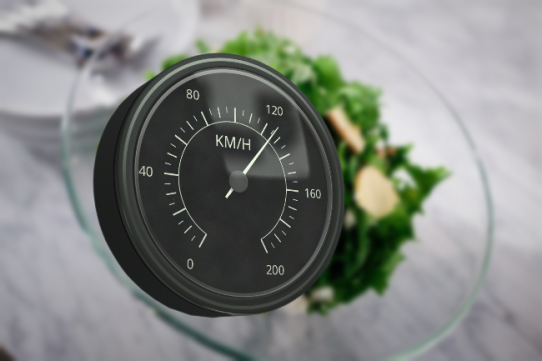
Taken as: km/h 125
